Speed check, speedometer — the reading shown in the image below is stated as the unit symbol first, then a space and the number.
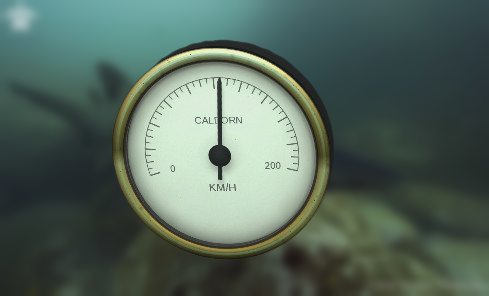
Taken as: km/h 105
